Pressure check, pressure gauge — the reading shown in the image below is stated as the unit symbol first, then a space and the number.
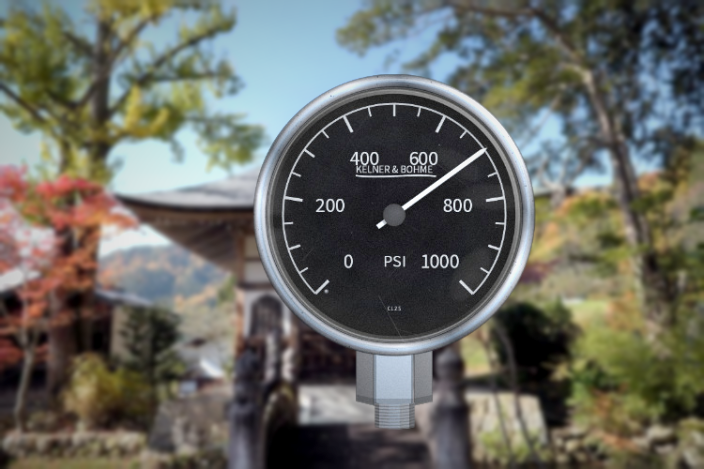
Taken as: psi 700
